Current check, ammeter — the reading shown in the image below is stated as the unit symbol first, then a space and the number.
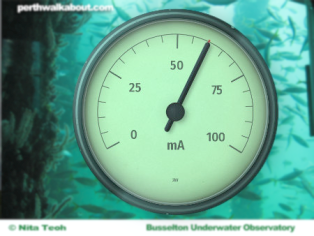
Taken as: mA 60
